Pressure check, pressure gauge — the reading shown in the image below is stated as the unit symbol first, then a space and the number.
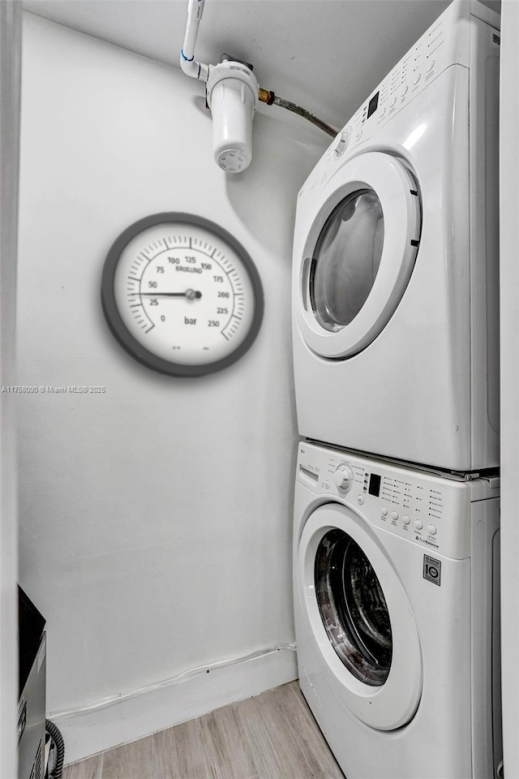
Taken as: bar 35
